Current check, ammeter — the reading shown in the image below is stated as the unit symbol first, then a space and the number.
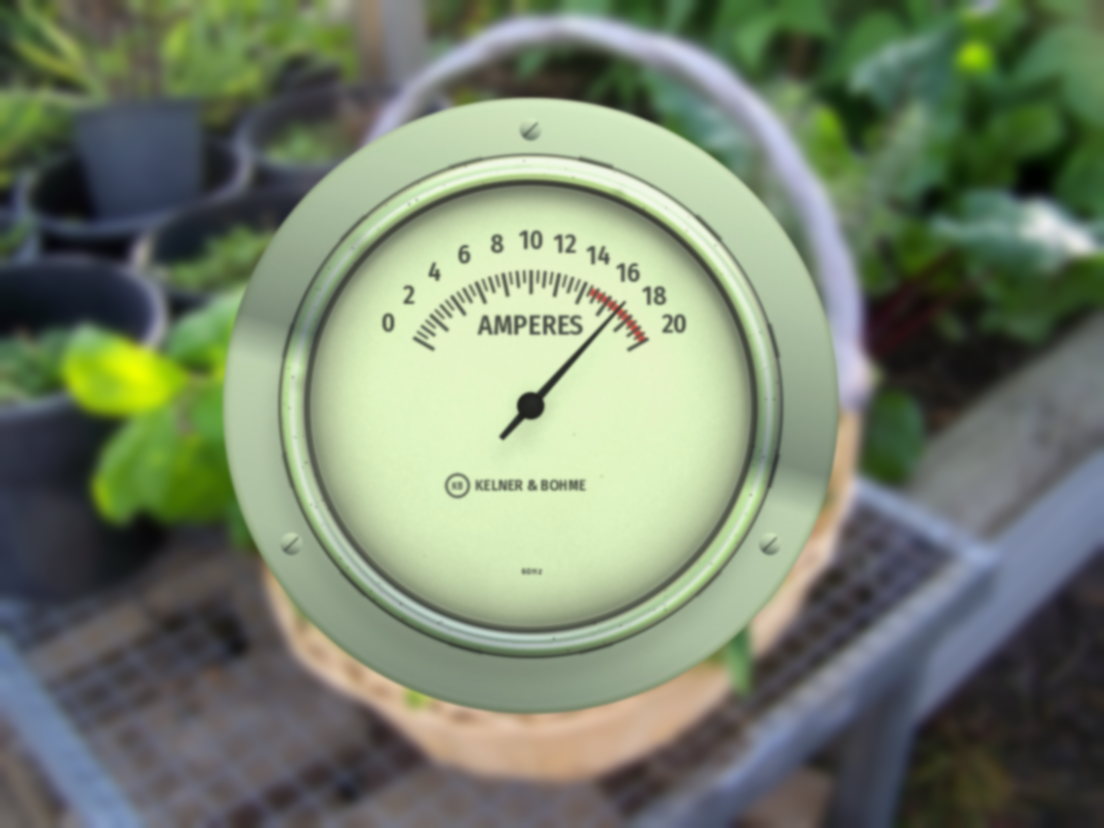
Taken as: A 17
